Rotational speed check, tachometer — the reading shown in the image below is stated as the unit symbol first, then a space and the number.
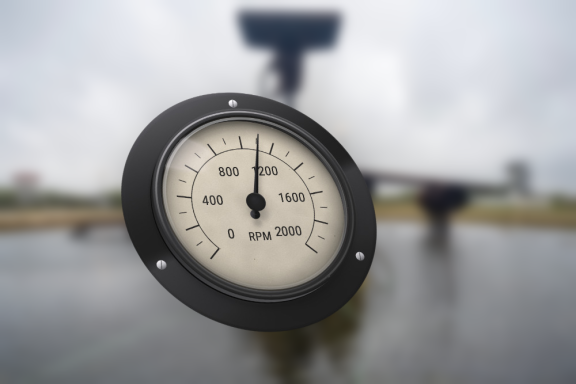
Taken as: rpm 1100
